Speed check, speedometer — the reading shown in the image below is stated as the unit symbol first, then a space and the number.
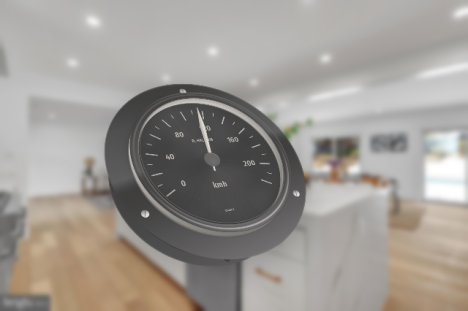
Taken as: km/h 115
